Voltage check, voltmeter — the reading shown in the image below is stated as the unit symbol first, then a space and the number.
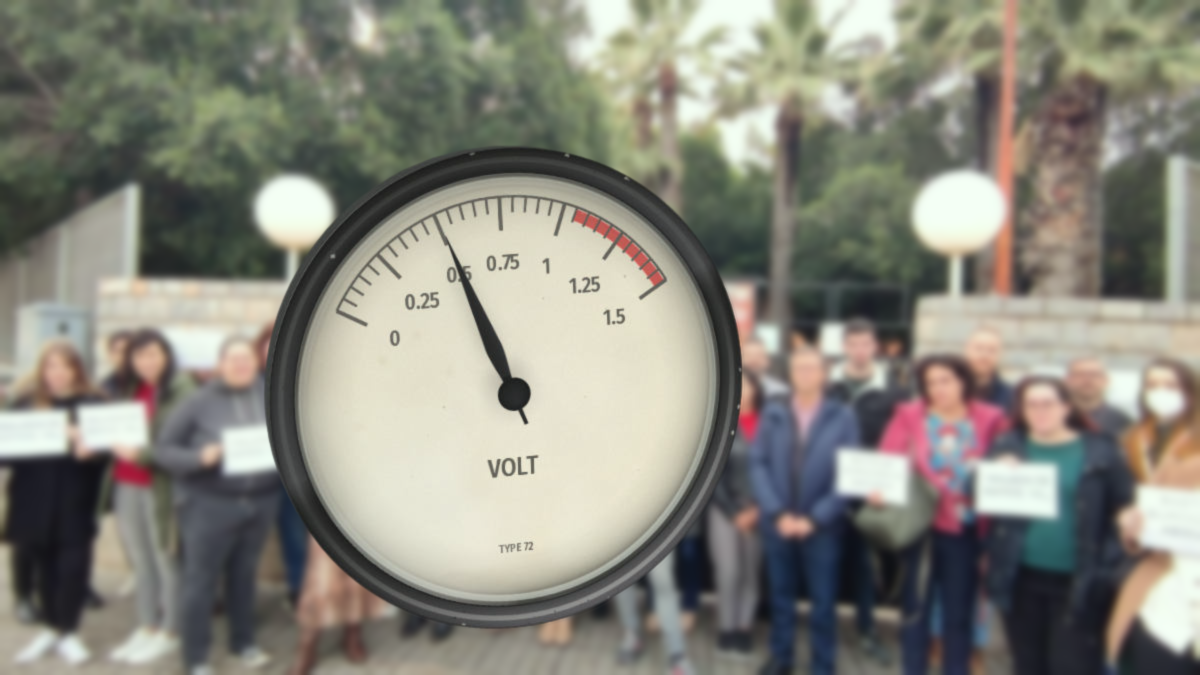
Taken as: V 0.5
